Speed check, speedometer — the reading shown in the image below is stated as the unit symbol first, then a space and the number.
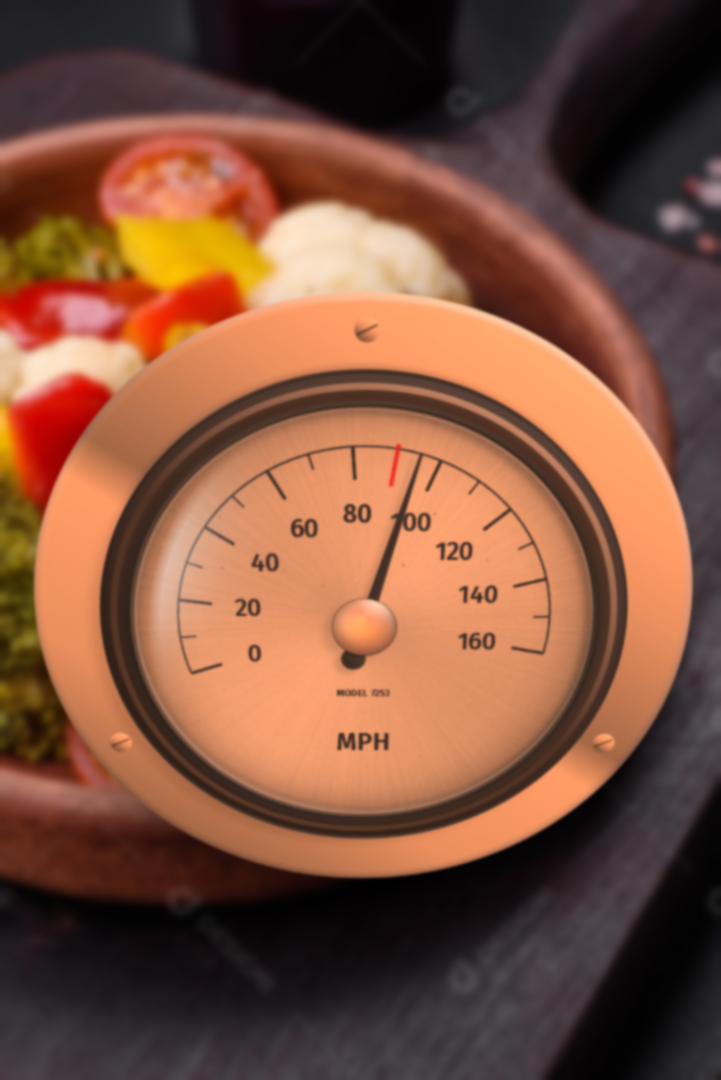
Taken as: mph 95
